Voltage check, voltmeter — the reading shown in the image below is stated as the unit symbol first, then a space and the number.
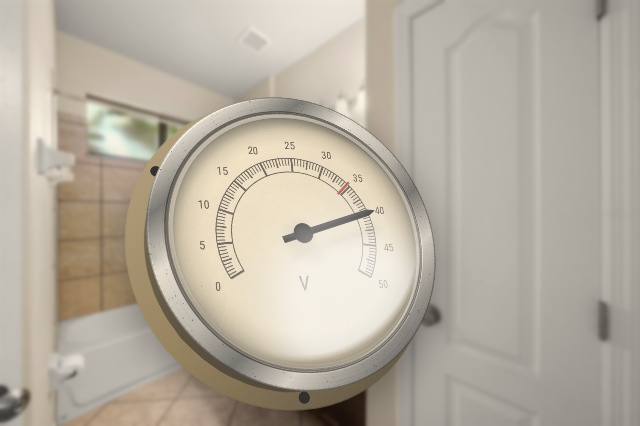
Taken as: V 40
